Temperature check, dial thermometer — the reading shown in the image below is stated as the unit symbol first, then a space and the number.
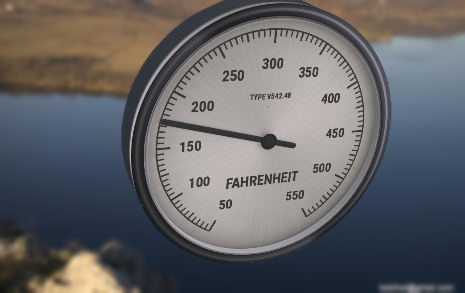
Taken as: °F 175
